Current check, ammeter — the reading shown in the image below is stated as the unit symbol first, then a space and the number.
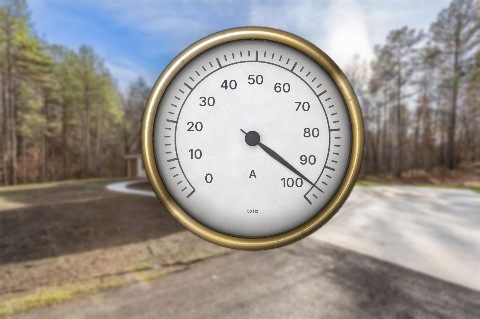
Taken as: A 96
